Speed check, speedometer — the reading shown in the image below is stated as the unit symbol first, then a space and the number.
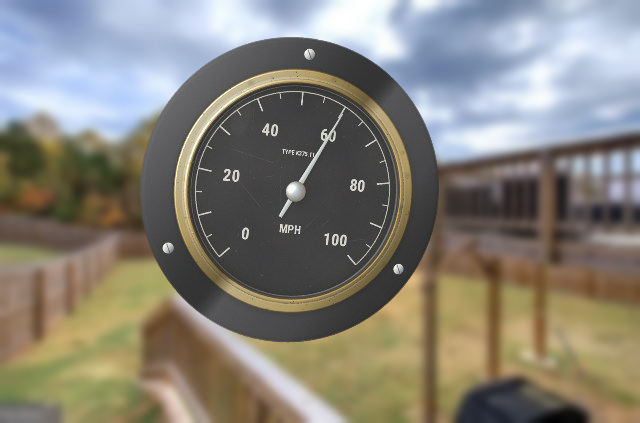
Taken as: mph 60
